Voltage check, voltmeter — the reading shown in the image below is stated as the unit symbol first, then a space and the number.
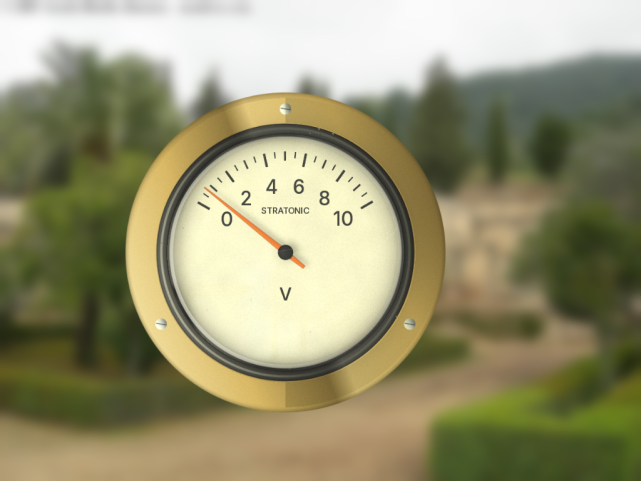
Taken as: V 0.75
